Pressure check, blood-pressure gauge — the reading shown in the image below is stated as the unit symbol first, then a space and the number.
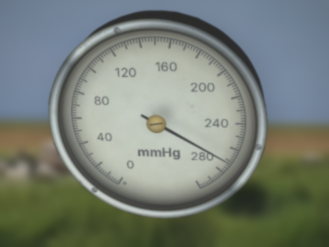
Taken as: mmHg 270
